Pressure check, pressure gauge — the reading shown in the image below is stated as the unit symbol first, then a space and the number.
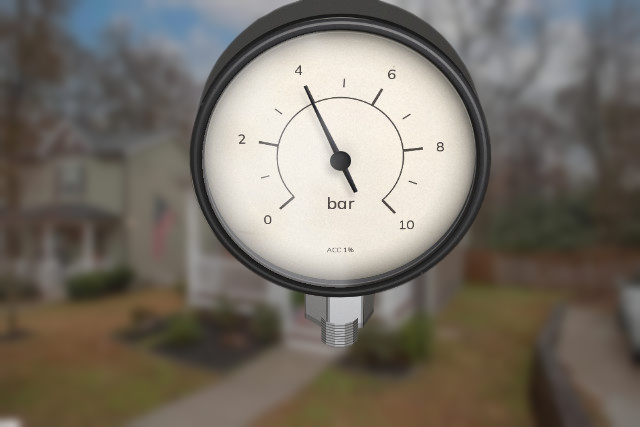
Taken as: bar 4
